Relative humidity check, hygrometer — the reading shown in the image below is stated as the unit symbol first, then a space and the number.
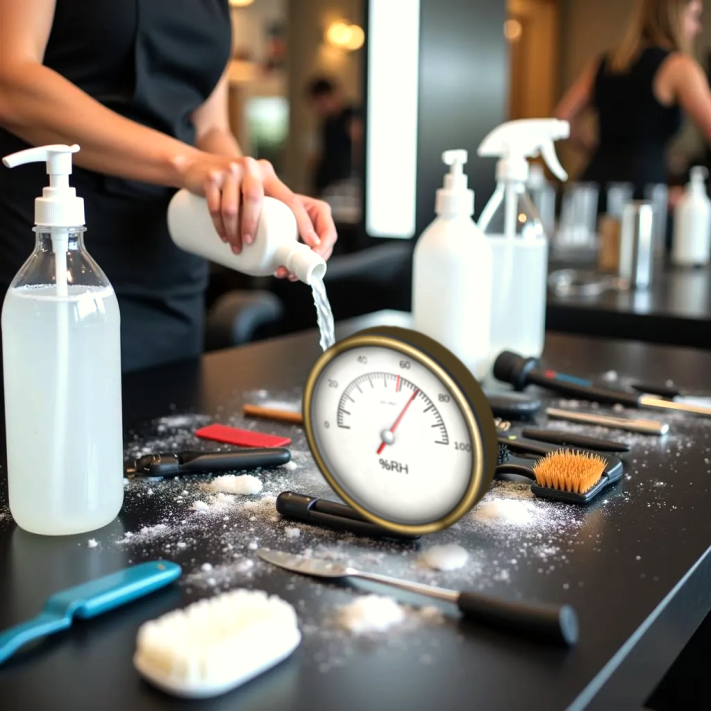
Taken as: % 70
